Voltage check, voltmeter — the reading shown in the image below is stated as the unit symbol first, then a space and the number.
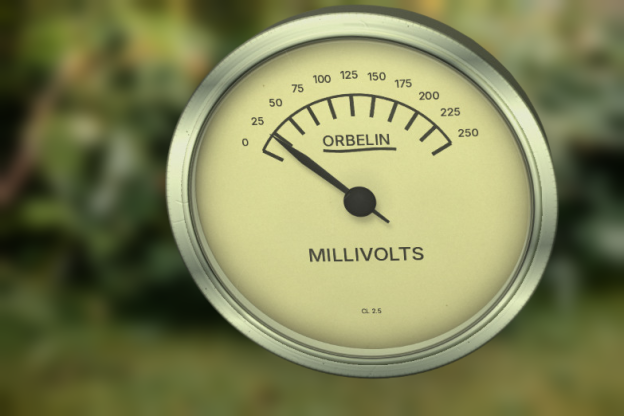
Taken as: mV 25
